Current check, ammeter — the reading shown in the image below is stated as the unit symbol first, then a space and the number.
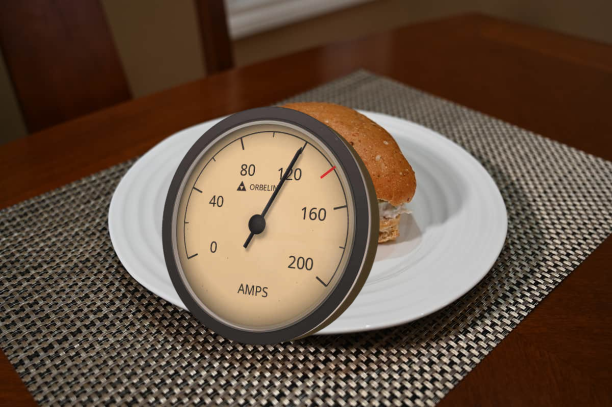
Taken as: A 120
